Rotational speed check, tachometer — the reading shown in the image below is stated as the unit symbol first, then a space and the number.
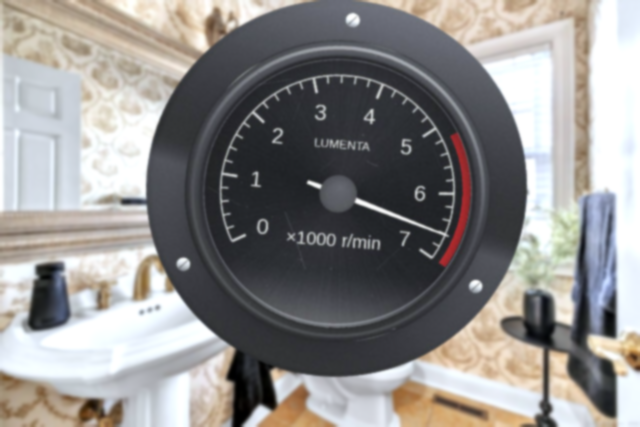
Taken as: rpm 6600
